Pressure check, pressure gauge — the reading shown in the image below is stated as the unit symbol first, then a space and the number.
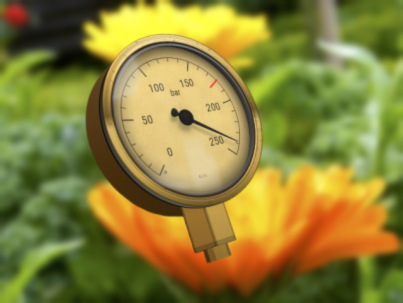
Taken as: bar 240
